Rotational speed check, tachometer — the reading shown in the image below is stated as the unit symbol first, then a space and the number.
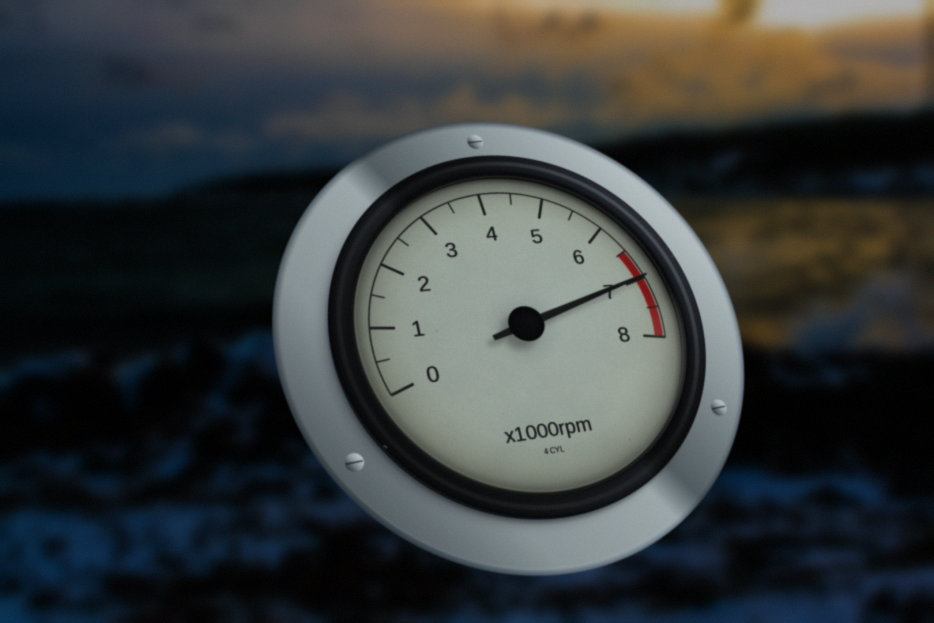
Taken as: rpm 7000
